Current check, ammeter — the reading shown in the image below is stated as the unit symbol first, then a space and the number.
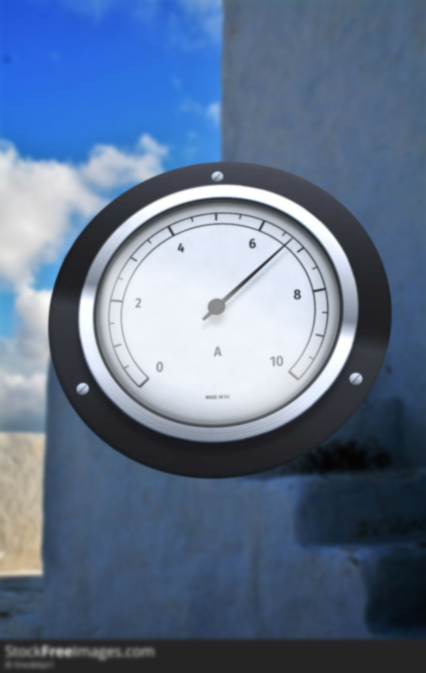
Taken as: A 6.75
